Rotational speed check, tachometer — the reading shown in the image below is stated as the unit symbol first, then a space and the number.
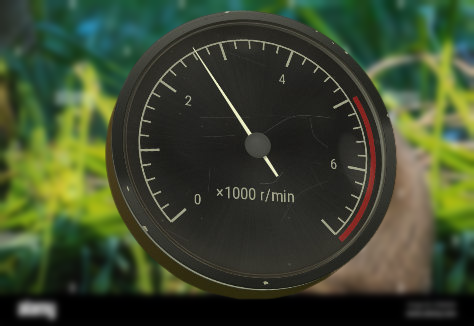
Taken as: rpm 2600
